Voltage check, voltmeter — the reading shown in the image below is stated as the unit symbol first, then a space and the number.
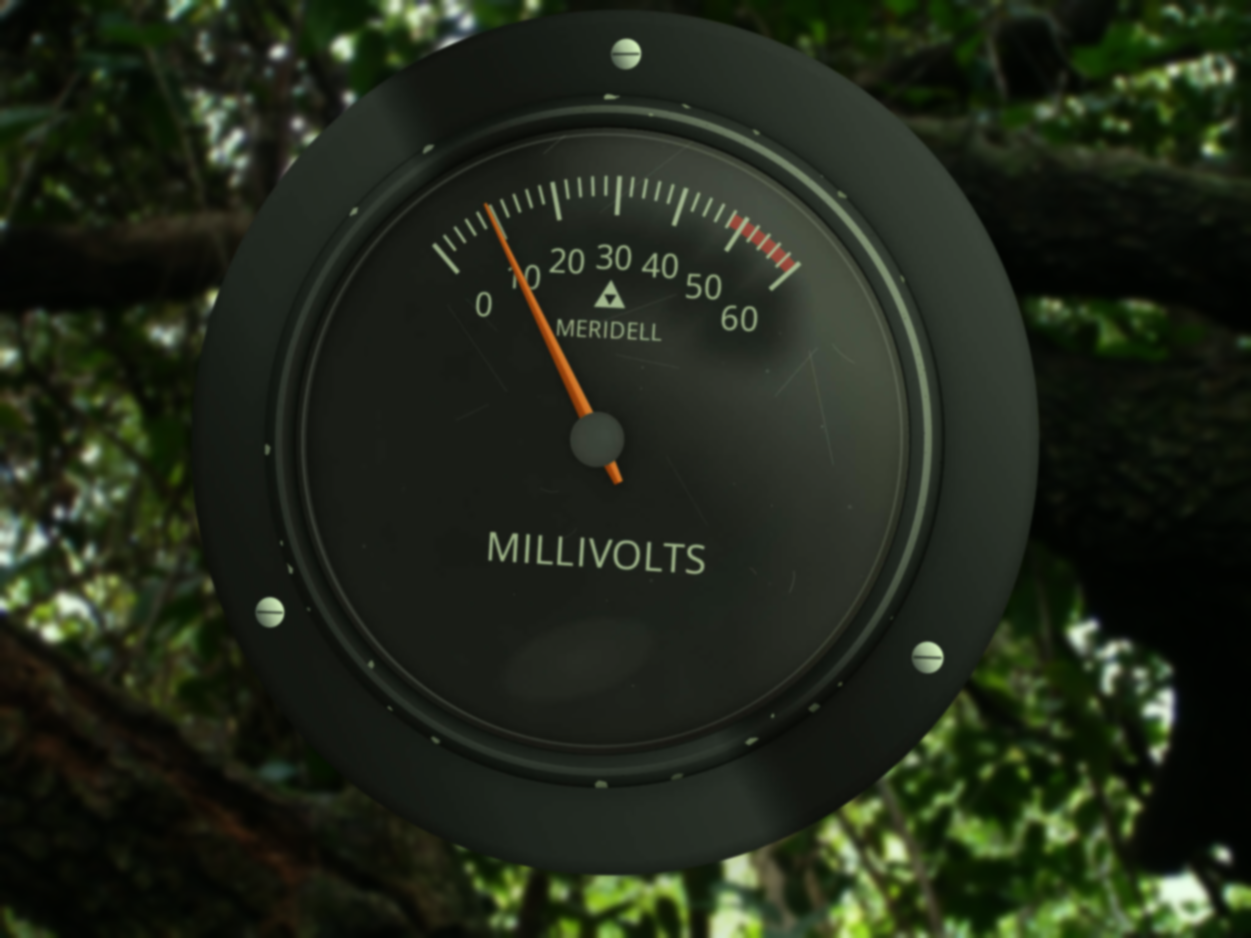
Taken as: mV 10
